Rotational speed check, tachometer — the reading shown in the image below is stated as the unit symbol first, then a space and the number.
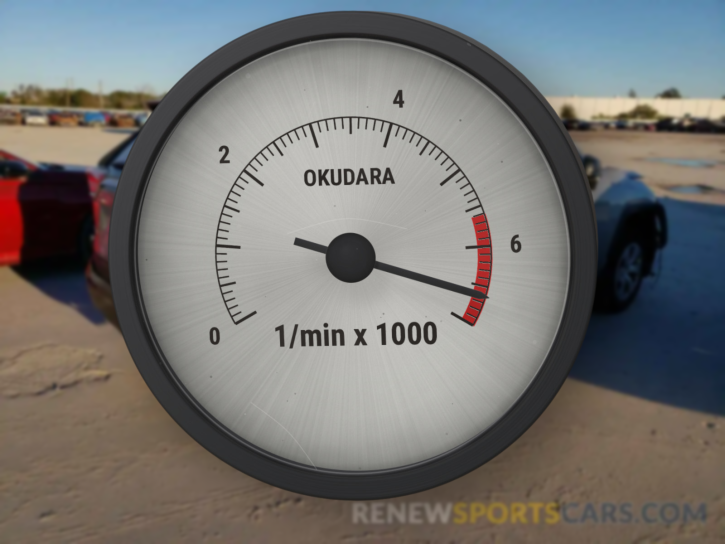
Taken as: rpm 6600
